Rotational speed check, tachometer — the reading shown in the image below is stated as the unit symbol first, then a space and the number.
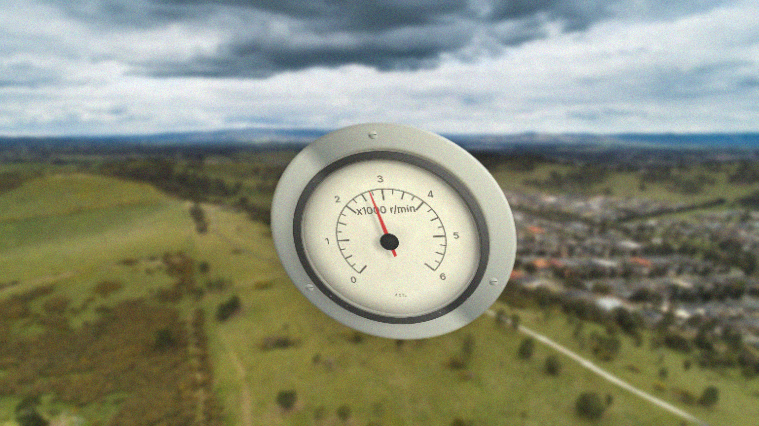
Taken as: rpm 2750
